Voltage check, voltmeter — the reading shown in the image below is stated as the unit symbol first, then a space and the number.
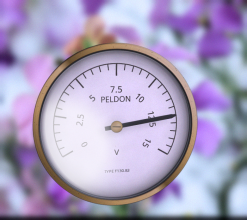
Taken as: V 12.5
